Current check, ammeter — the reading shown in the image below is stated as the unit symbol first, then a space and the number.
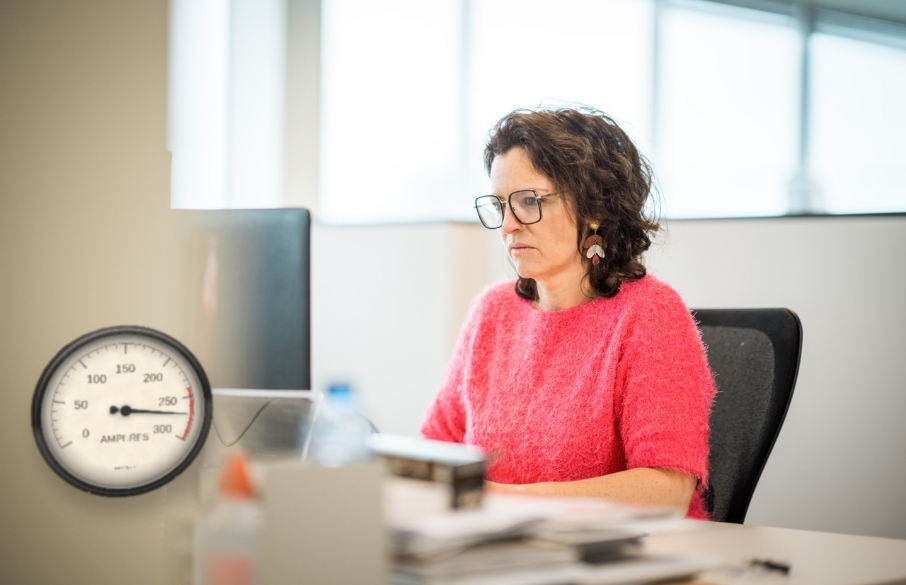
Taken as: A 270
